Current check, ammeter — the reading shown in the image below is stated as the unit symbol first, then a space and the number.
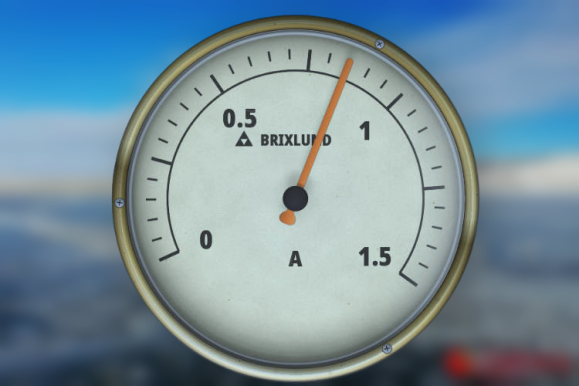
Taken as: A 0.85
